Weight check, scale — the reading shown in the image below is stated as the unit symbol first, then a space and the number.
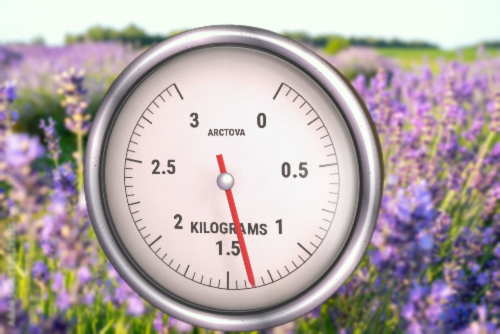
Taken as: kg 1.35
